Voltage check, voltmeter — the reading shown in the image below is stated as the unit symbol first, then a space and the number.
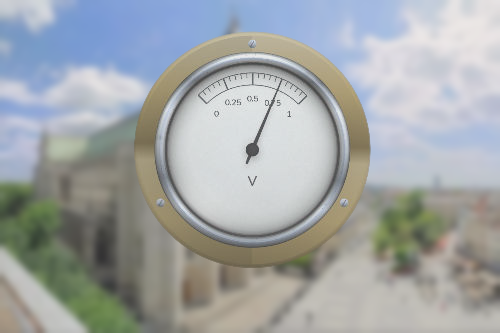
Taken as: V 0.75
